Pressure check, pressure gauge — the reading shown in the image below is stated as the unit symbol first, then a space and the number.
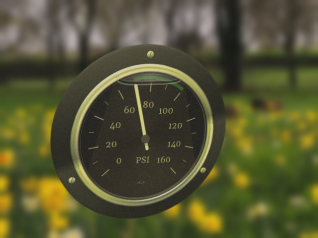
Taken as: psi 70
